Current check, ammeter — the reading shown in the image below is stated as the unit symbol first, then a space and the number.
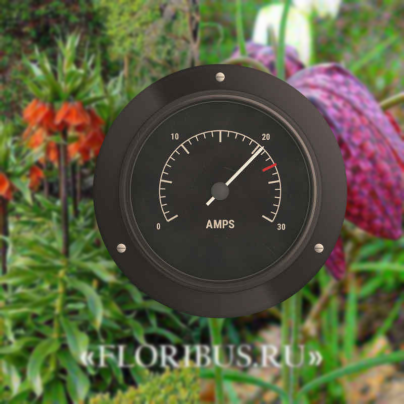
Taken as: A 20.5
